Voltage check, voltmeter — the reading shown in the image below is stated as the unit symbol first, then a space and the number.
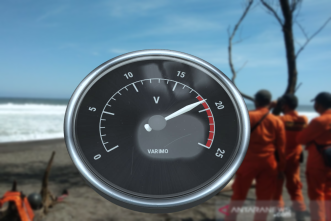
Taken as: V 19
